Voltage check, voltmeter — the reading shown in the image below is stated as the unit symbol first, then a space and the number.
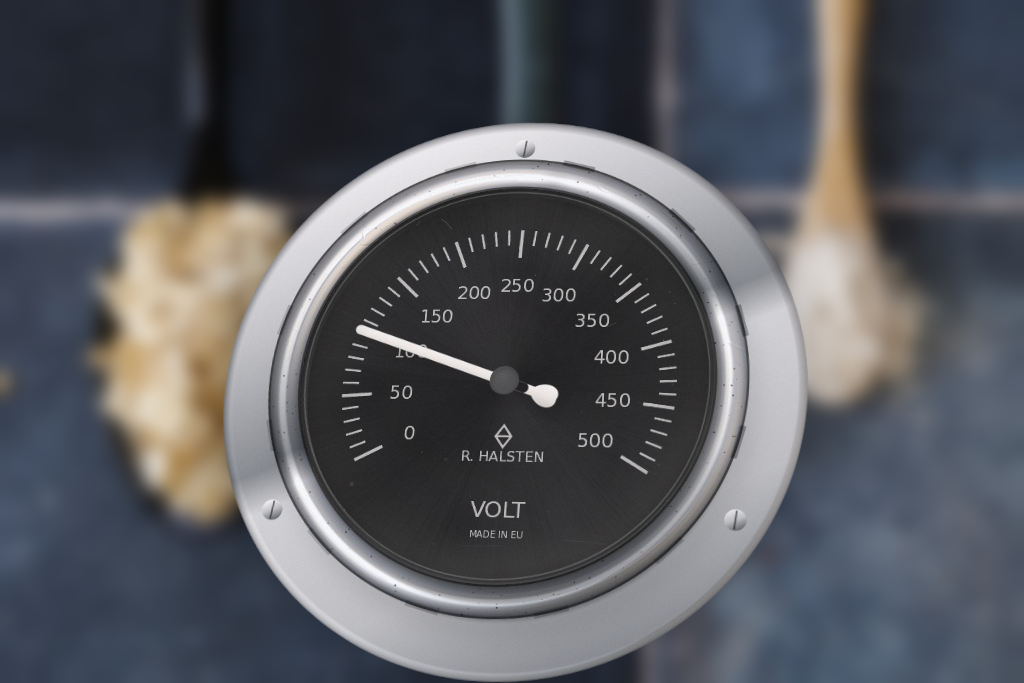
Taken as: V 100
